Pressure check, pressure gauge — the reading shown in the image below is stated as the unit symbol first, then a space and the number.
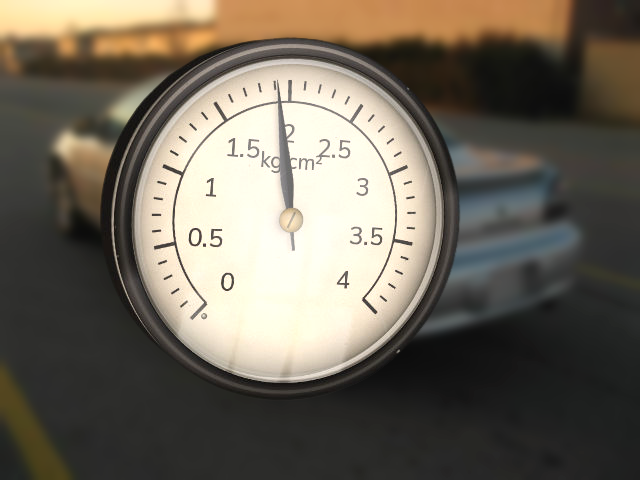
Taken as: kg/cm² 1.9
